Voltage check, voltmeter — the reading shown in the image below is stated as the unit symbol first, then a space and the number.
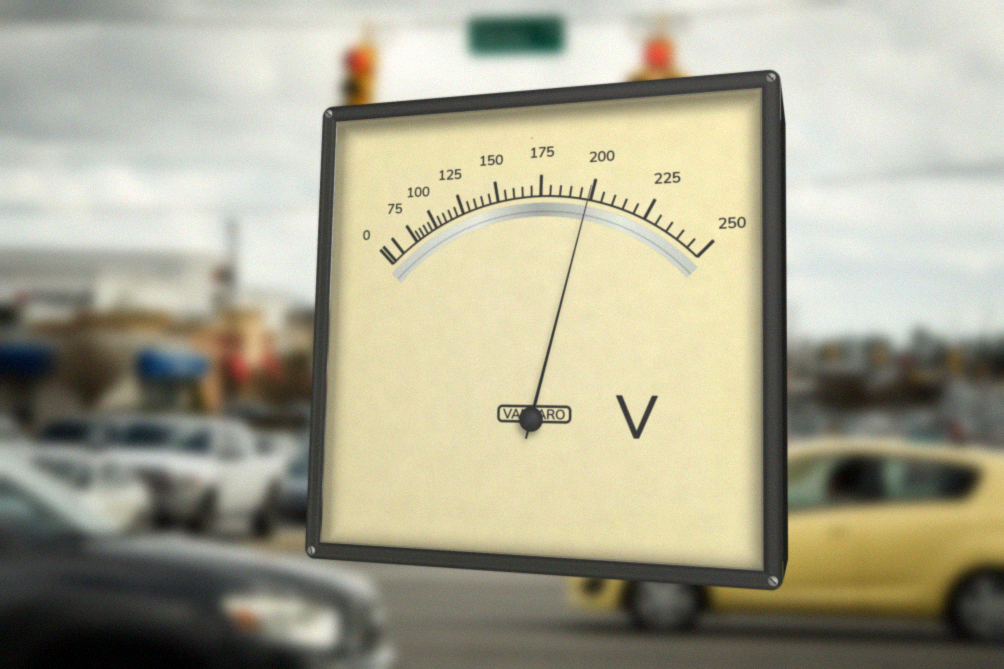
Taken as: V 200
